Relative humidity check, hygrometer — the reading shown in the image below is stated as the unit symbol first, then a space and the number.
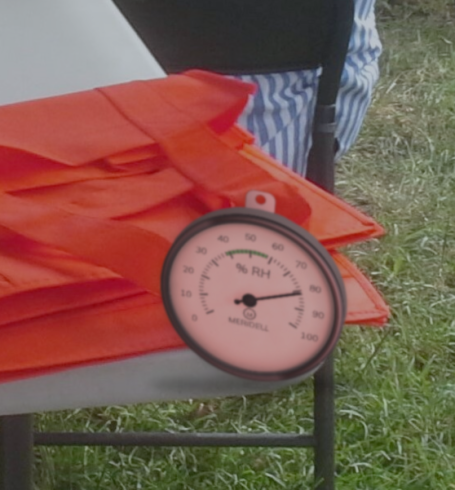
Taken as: % 80
